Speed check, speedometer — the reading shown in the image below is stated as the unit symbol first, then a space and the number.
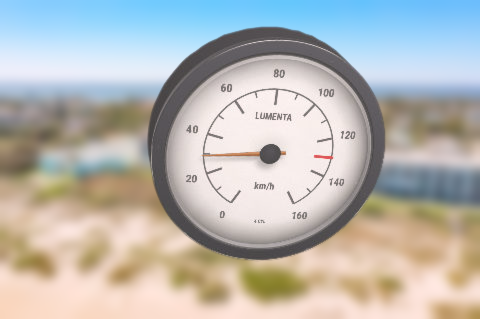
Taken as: km/h 30
